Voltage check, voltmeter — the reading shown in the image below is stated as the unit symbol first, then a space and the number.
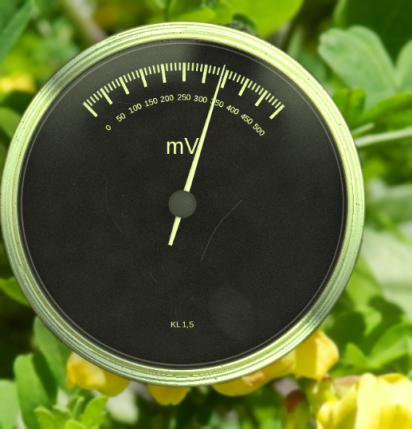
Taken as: mV 340
